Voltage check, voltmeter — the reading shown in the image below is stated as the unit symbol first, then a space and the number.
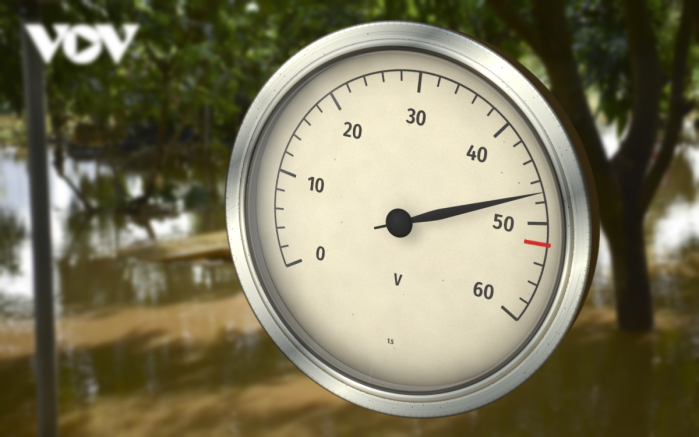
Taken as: V 47
